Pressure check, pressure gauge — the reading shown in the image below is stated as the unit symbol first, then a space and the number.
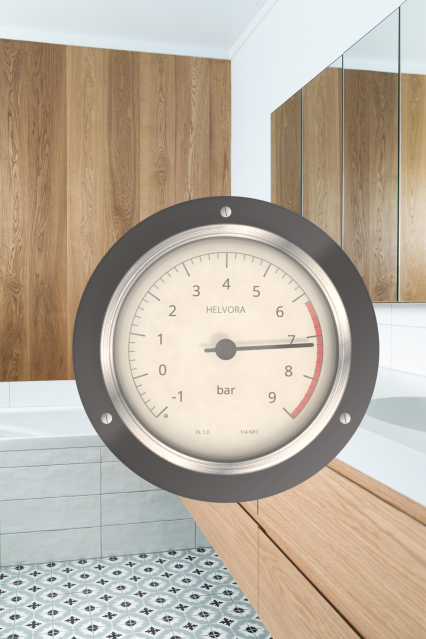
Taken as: bar 7.2
